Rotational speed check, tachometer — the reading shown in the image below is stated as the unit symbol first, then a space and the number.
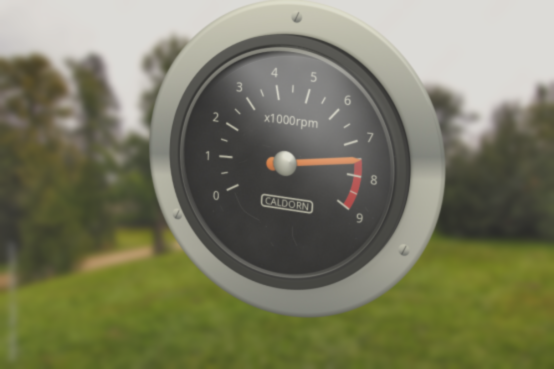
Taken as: rpm 7500
